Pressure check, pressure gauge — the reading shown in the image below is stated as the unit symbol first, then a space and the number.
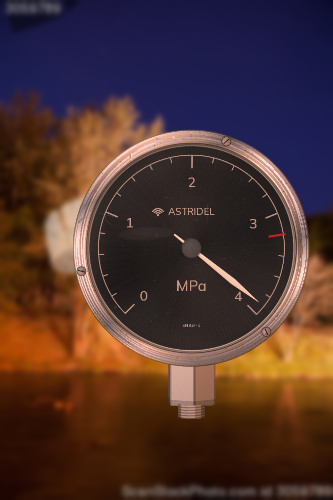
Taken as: MPa 3.9
